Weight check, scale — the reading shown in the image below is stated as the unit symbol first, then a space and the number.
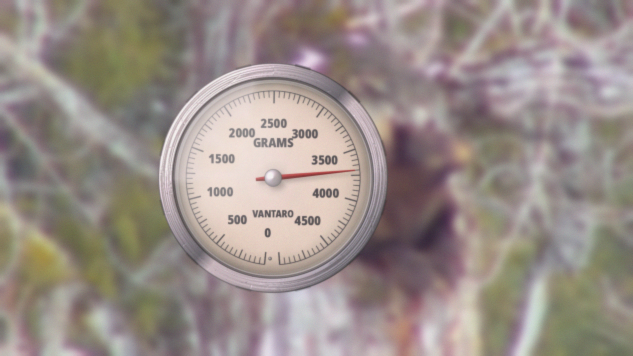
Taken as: g 3700
